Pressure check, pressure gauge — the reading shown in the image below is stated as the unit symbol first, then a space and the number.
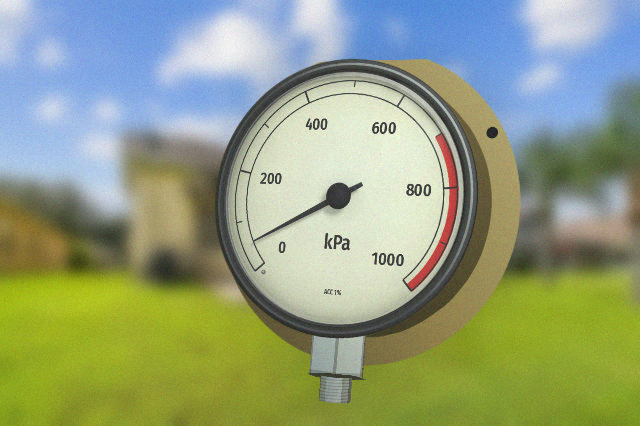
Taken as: kPa 50
